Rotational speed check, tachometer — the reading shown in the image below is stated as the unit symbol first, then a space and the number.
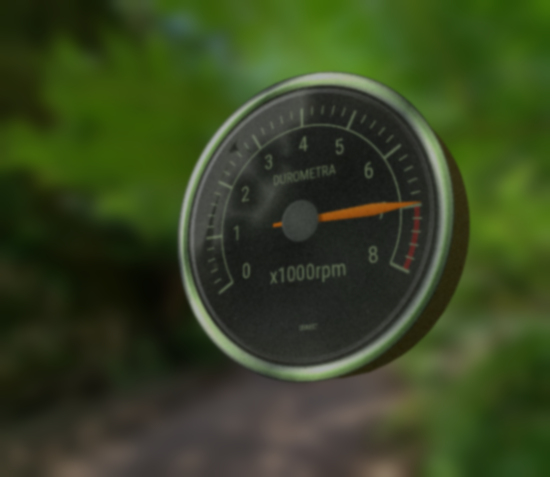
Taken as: rpm 7000
